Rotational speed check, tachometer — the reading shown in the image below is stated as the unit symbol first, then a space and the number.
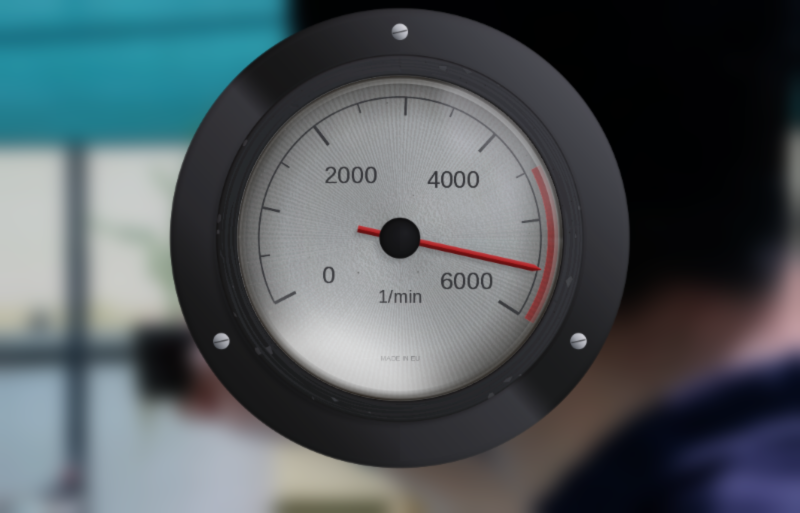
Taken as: rpm 5500
